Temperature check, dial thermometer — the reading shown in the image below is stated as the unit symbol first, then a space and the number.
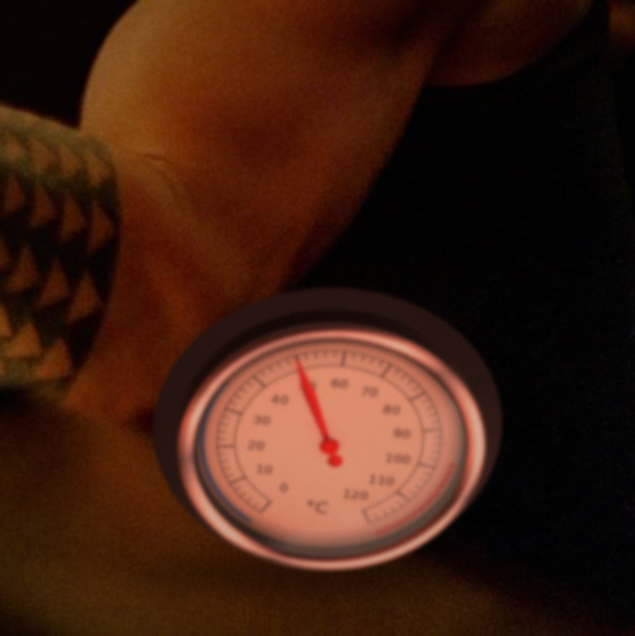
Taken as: °C 50
